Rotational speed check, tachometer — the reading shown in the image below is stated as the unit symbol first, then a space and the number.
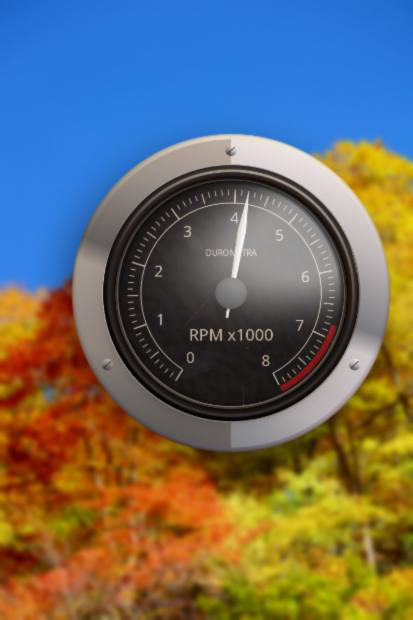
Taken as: rpm 4200
